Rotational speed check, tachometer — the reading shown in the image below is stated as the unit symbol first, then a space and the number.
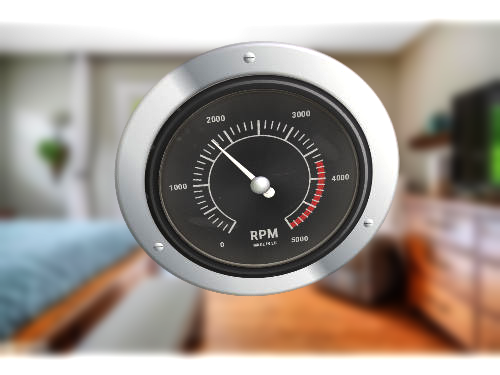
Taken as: rpm 1800
